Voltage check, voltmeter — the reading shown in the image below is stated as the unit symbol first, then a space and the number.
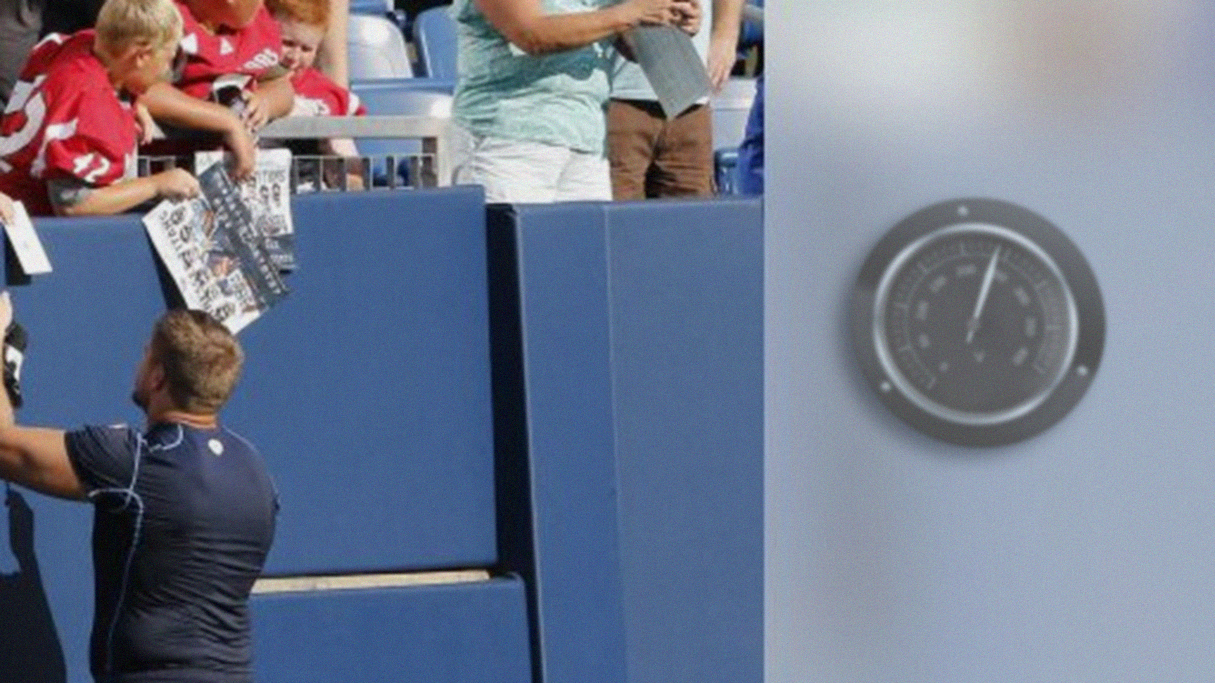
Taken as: V 240
